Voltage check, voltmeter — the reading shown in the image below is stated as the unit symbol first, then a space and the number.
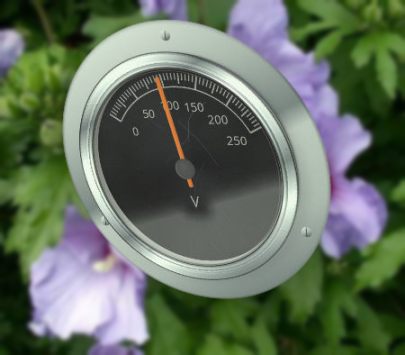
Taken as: V 100
